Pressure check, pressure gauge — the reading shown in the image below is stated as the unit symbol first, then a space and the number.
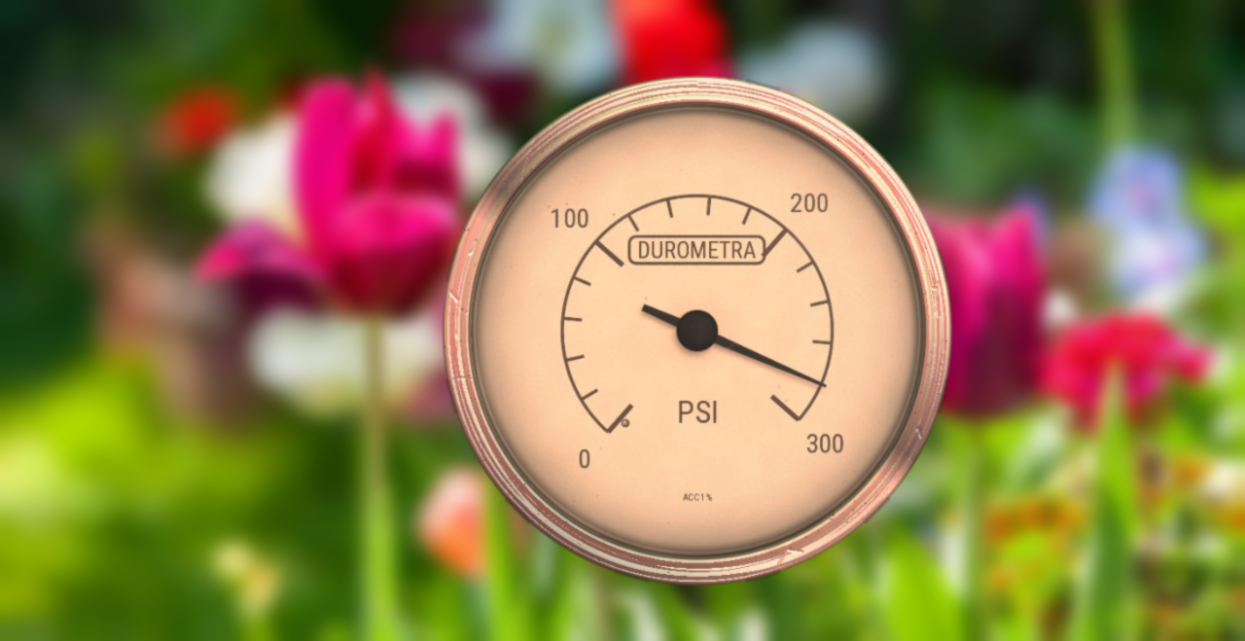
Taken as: psi 280
